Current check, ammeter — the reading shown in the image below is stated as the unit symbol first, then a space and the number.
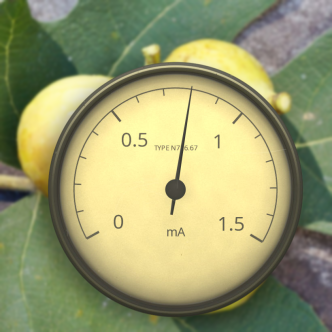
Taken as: mA 0.8
